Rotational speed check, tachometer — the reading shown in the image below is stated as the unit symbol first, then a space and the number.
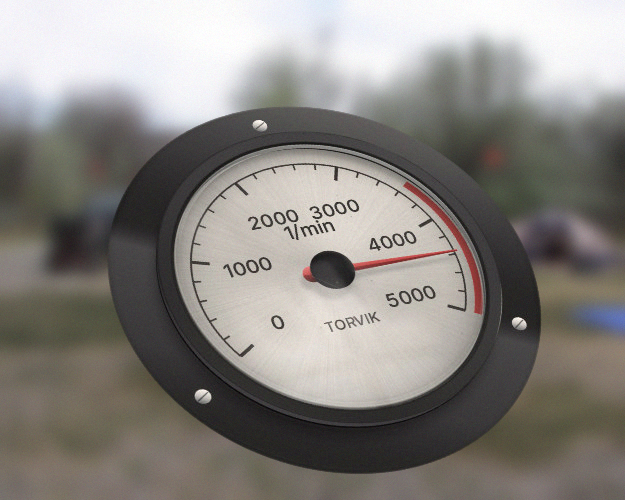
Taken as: rpm 4400
